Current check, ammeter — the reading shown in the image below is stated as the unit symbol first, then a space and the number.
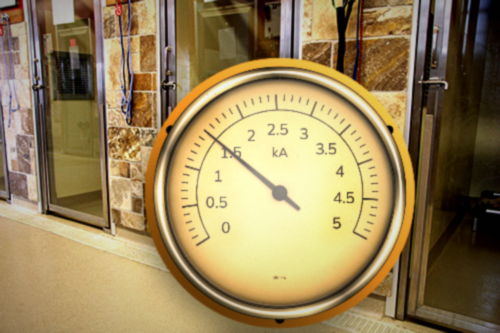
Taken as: kA 1.5
